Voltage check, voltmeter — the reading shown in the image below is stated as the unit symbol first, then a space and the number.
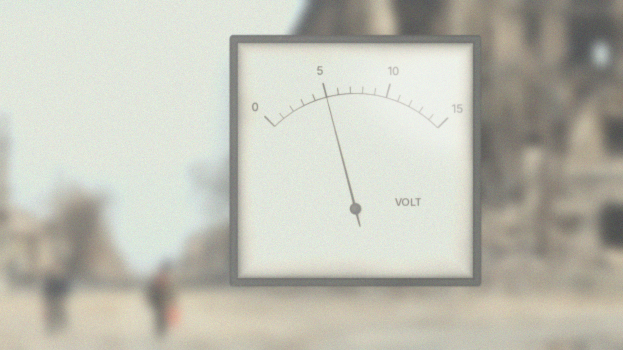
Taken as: V 5
